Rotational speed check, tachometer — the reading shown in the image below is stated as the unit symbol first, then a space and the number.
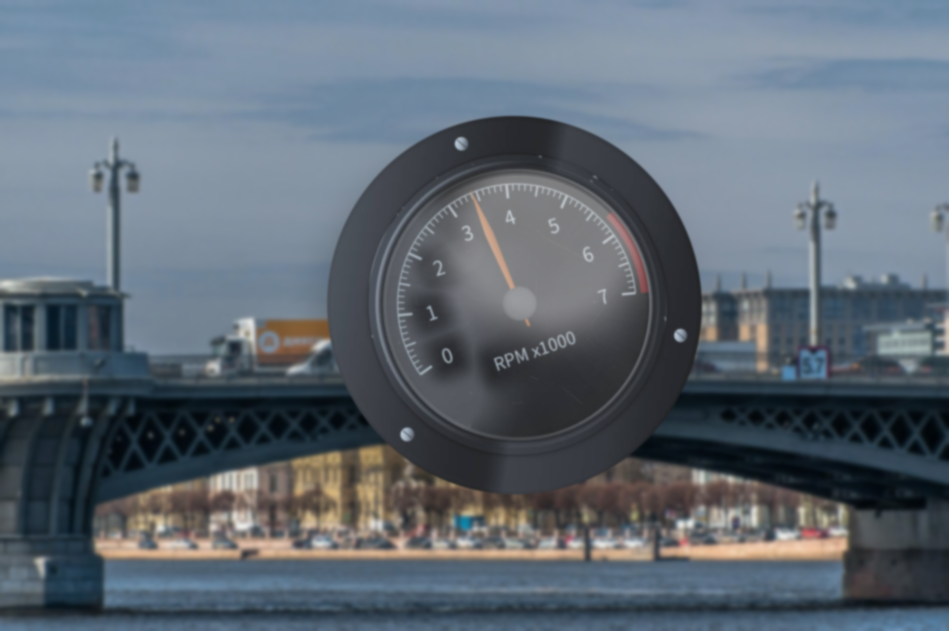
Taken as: rpm 3400
